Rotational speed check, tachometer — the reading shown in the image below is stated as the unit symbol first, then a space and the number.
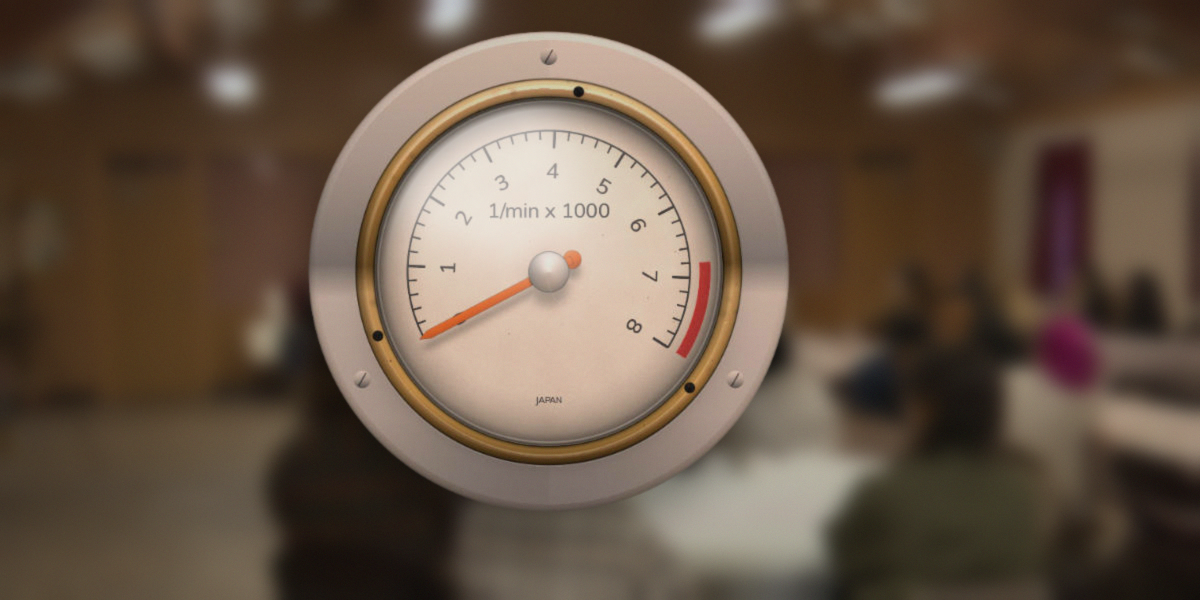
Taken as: rpm 0
